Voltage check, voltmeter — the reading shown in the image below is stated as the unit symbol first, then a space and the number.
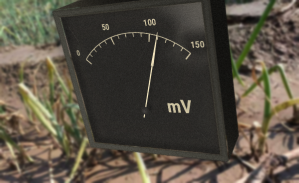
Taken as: mV 110
